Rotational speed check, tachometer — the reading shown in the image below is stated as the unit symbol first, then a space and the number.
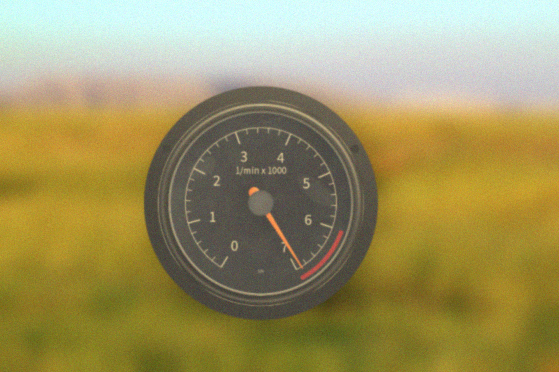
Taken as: rpm 6900
